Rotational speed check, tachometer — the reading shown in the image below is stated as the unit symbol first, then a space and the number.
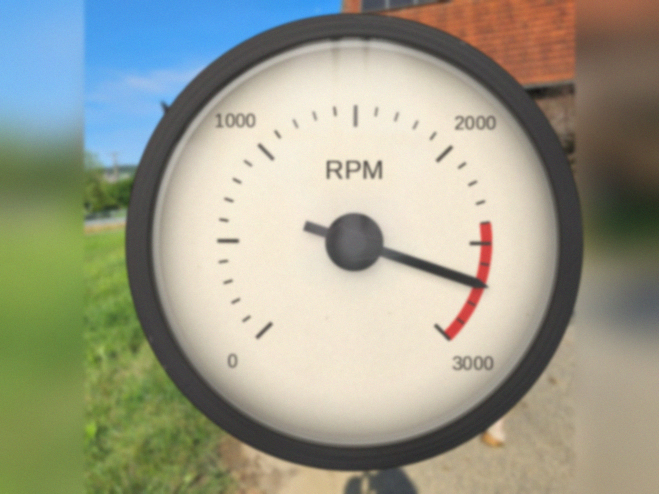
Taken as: rpm 2700
